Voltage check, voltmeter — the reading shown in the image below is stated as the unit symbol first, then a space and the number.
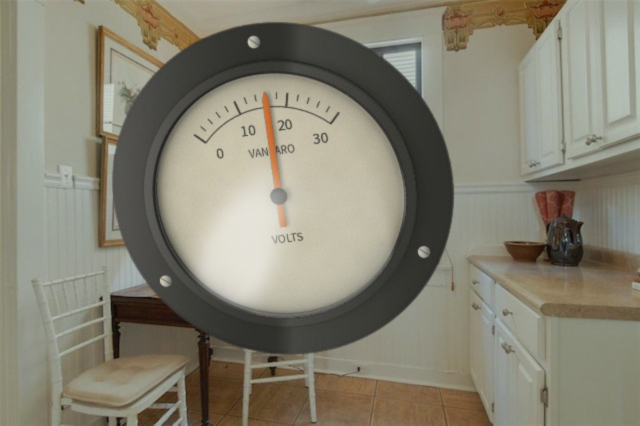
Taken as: V 16
